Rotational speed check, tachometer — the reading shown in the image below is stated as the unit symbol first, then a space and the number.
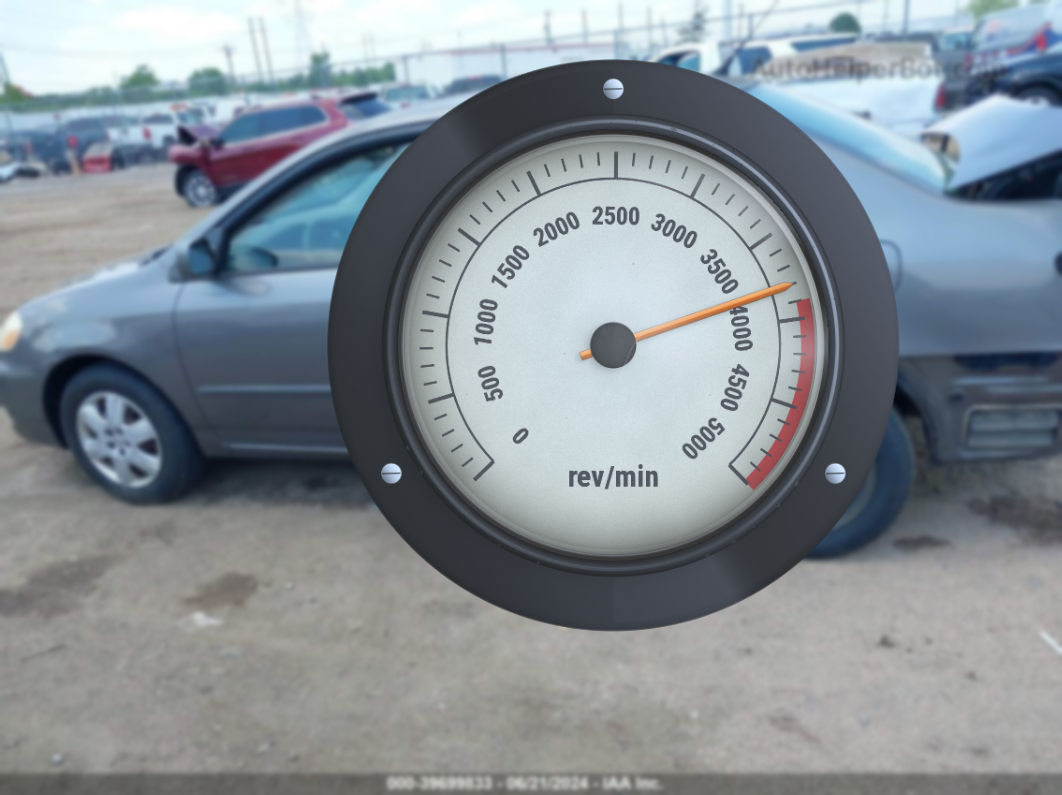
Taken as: rpm 3800
